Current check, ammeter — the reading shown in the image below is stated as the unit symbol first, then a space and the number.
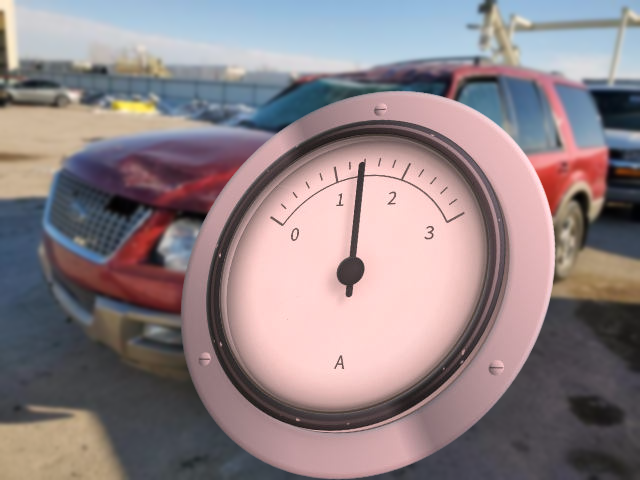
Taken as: A 1.4
